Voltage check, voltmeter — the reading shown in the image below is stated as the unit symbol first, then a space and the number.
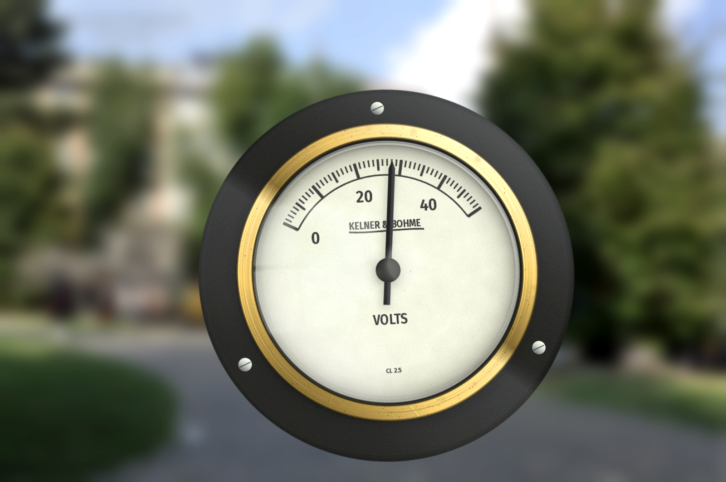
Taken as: V 28
